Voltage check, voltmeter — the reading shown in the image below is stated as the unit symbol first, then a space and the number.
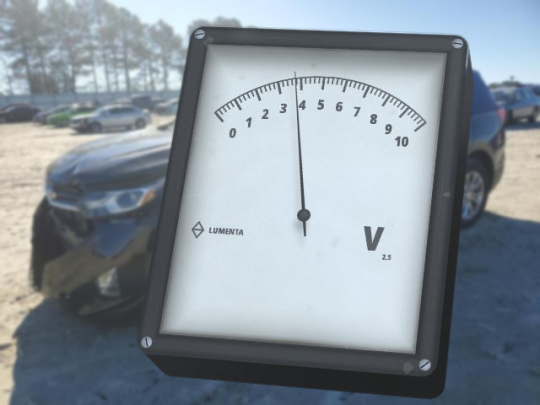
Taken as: V 3.8
